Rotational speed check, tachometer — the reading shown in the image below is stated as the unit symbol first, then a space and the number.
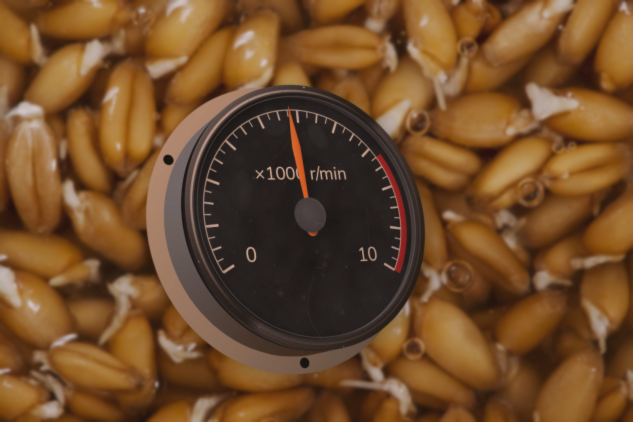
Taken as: rpm 4750
